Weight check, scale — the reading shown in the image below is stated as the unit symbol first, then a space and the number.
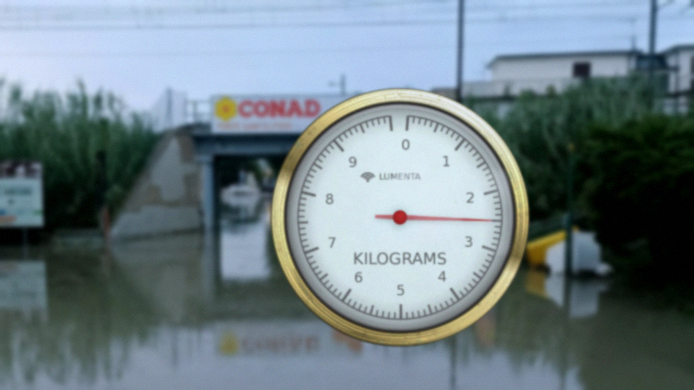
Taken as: kg 2.5
